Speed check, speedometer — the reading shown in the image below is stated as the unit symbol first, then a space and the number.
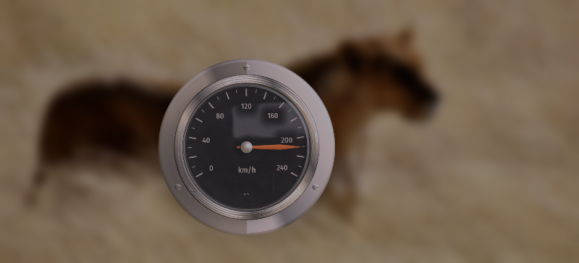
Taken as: km/h 210
